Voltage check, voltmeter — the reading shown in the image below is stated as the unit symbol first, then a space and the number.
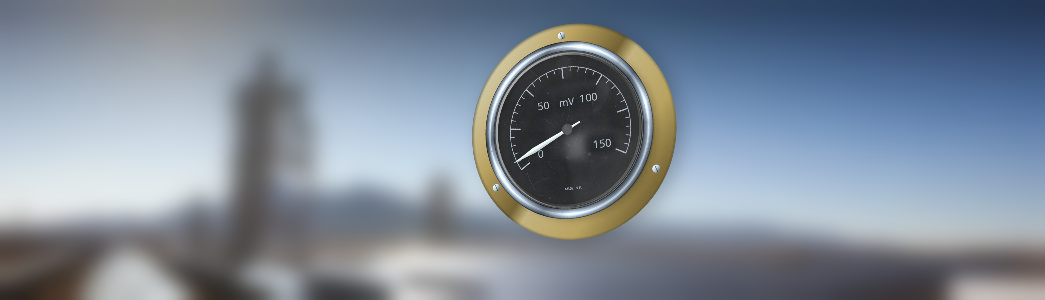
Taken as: mV 5
